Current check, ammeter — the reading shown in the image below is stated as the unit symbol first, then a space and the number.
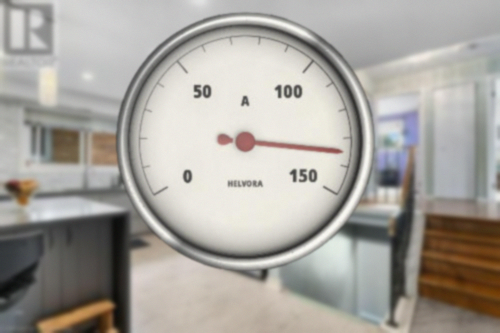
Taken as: A 135
